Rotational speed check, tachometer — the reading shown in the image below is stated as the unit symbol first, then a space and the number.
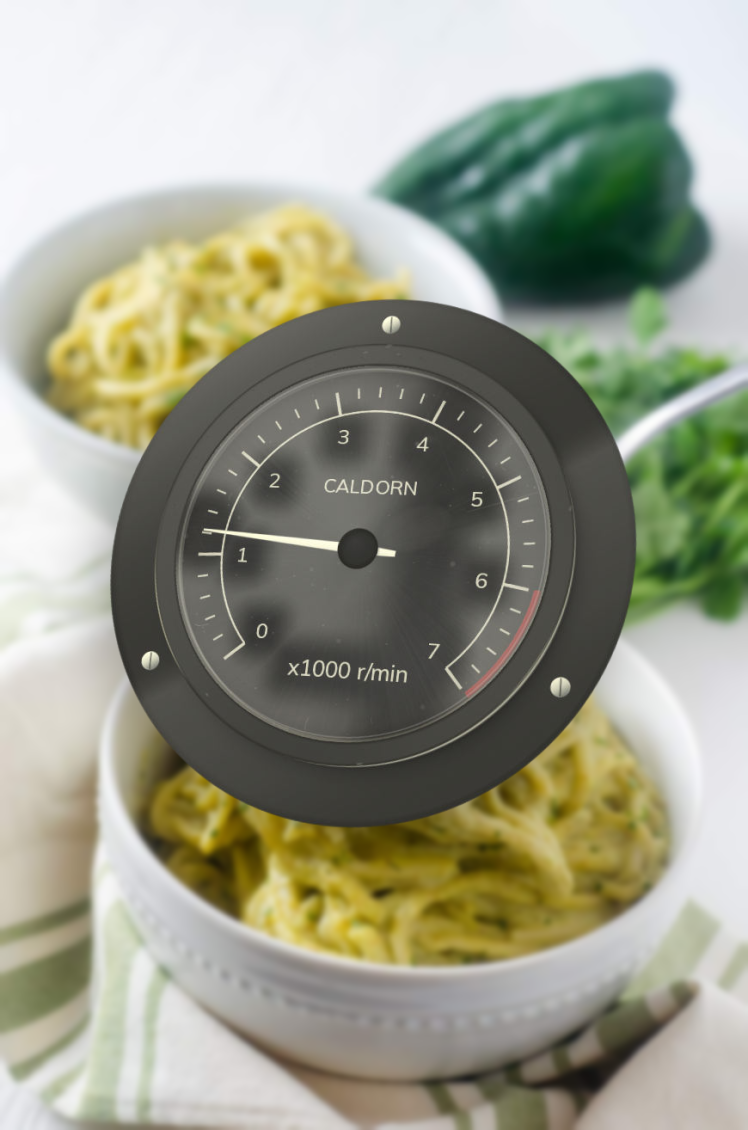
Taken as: rpm 1200
